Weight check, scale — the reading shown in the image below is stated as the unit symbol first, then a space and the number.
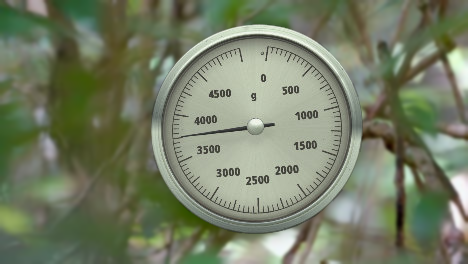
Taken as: g 3750
